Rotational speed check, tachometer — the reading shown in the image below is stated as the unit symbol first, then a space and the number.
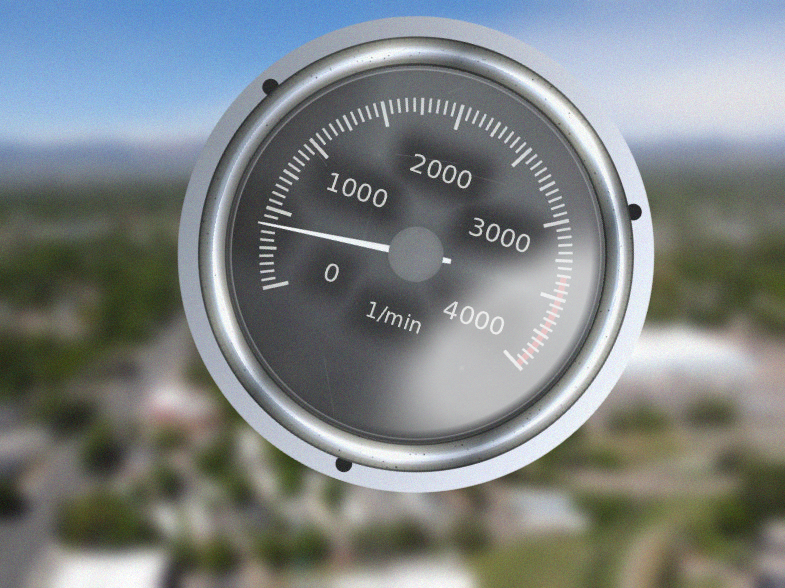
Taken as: rpm 400
